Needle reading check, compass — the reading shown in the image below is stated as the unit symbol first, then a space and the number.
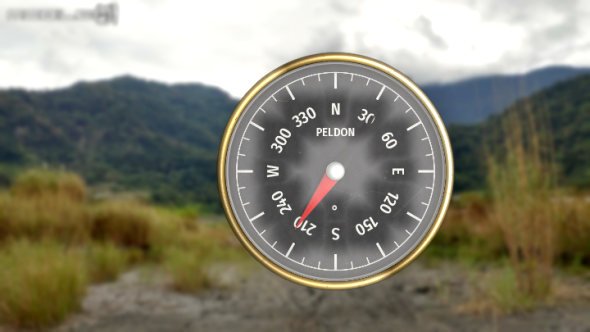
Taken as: ° 215
